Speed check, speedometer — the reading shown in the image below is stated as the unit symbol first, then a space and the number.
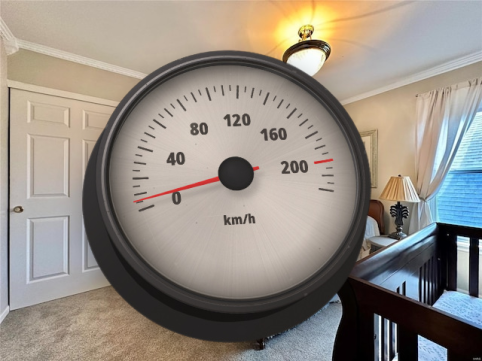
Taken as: km/h 5
